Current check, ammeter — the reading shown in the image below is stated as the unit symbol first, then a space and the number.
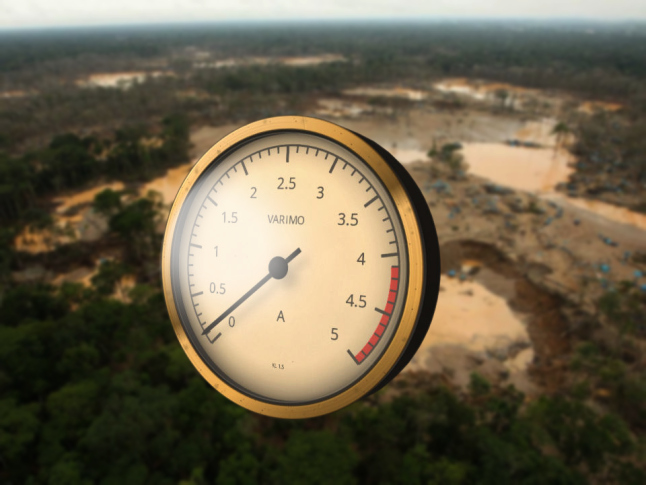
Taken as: A 0.1
